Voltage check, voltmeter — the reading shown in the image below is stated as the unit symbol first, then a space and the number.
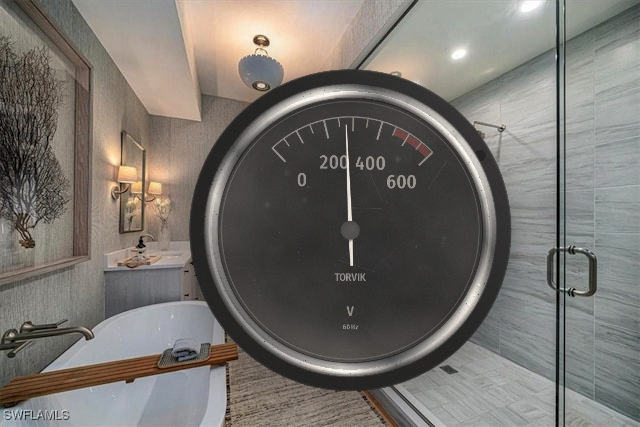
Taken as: V 275
